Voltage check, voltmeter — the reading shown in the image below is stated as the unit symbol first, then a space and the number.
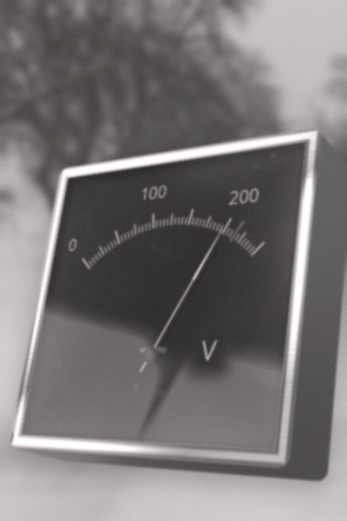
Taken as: V 200
